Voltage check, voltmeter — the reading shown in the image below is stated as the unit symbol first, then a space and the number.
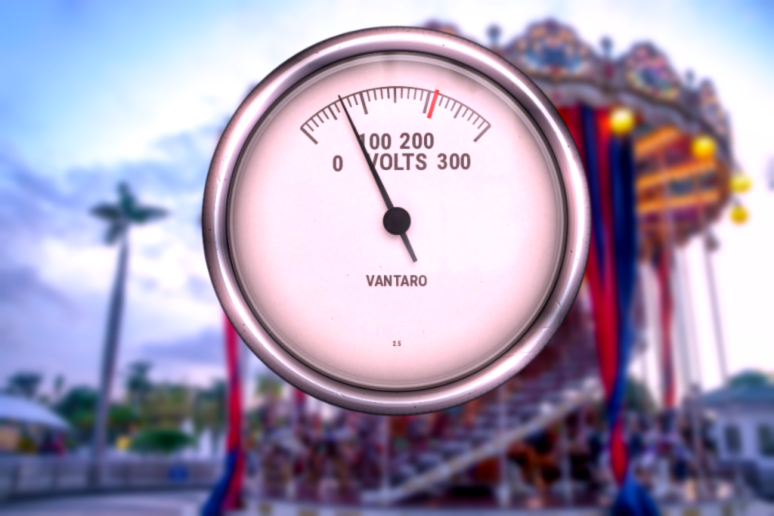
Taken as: V 70
